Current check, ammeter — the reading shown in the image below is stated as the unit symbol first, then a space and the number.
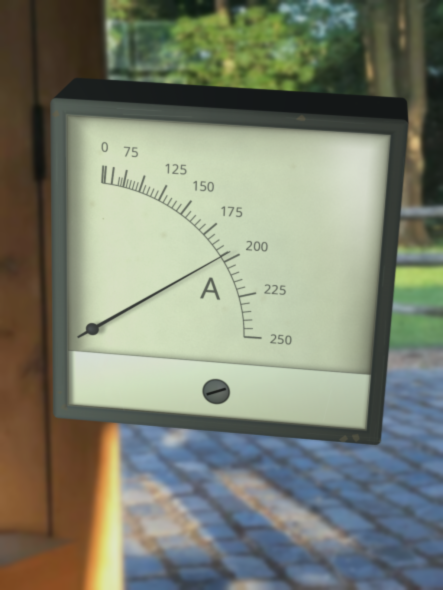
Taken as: A 195
